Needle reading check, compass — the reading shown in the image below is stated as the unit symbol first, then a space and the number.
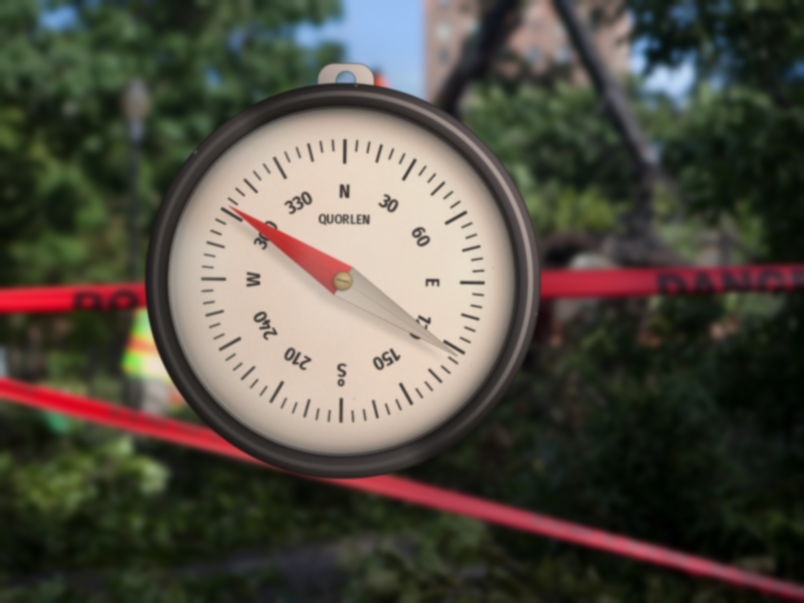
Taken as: ° 302.5
